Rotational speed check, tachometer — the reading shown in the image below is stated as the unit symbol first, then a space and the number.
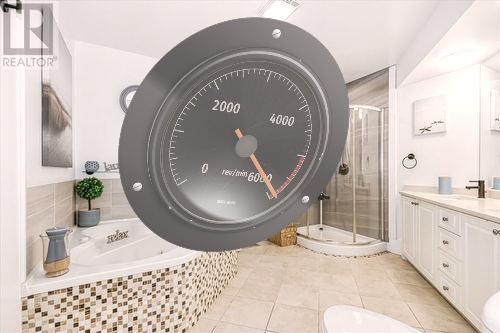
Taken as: rpm 5900
